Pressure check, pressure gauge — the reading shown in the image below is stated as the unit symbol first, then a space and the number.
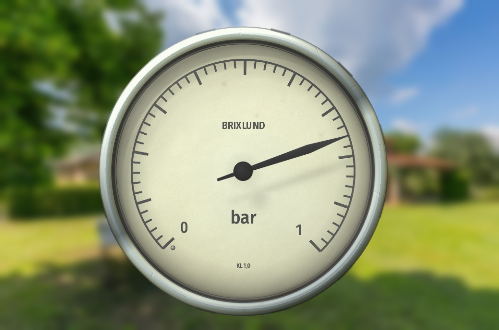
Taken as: bar 0.76
